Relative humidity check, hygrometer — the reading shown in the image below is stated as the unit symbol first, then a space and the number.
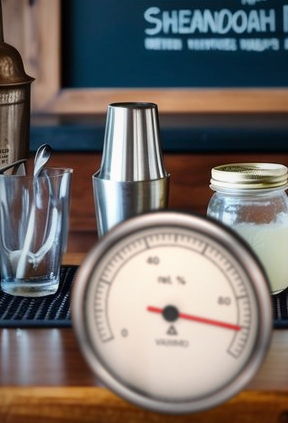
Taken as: % 90
